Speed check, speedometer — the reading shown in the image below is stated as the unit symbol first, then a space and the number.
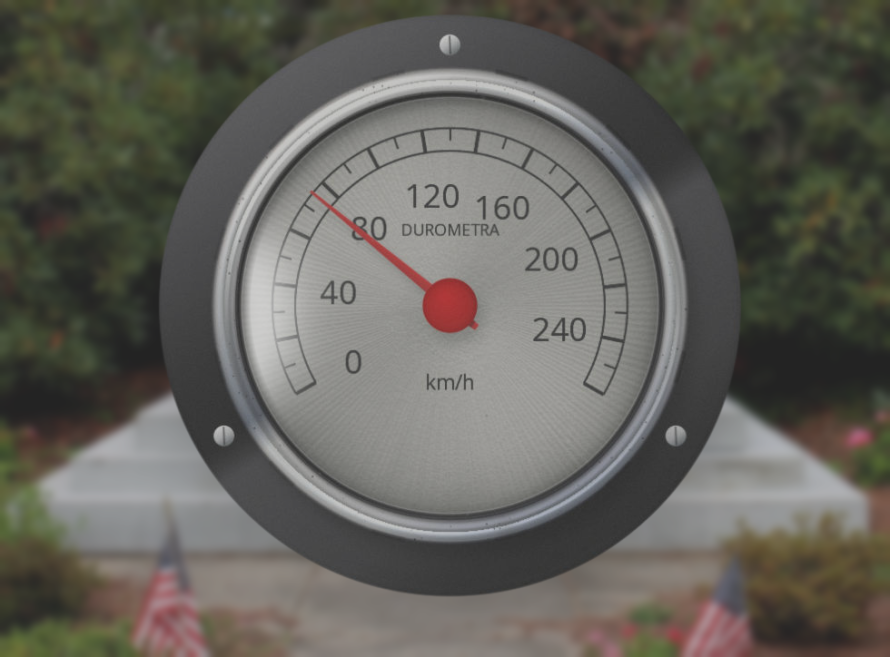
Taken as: km/h 75
